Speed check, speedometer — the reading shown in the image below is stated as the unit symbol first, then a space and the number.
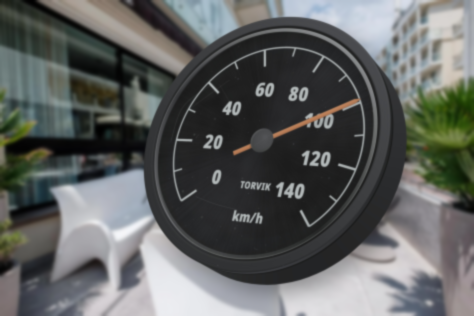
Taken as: km/h 100
